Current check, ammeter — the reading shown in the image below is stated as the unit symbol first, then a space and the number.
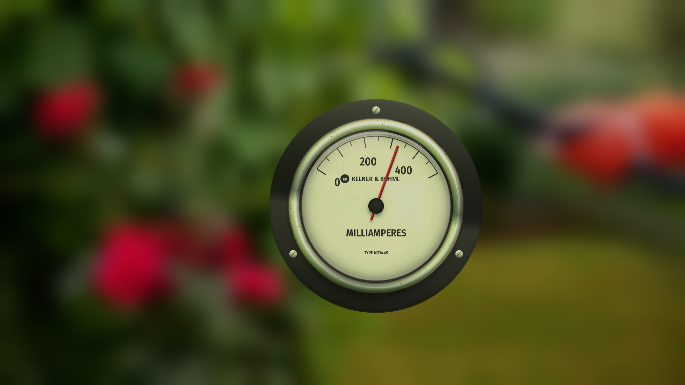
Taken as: mA 325
